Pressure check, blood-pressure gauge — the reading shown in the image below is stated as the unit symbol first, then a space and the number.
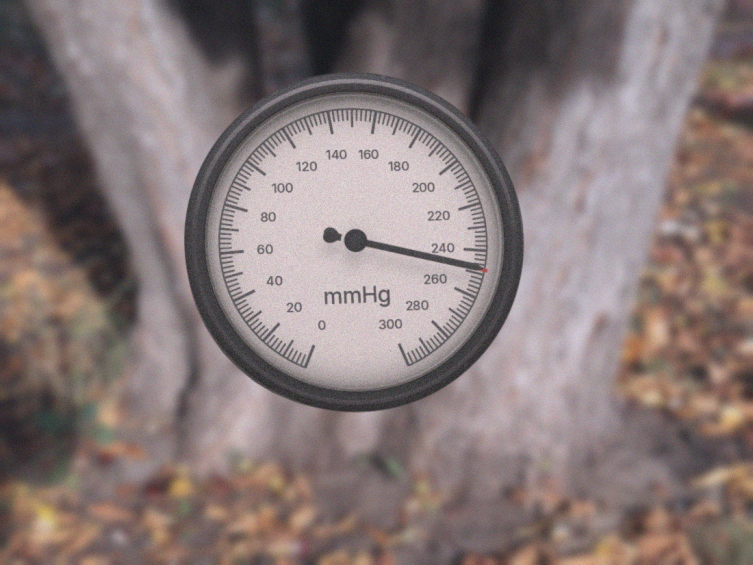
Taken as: mmHg 248
